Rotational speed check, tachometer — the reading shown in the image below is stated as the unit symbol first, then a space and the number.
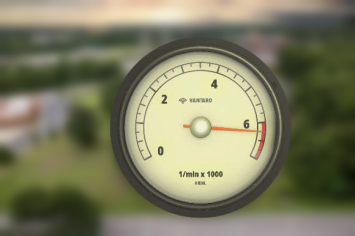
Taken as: rpm 6250
